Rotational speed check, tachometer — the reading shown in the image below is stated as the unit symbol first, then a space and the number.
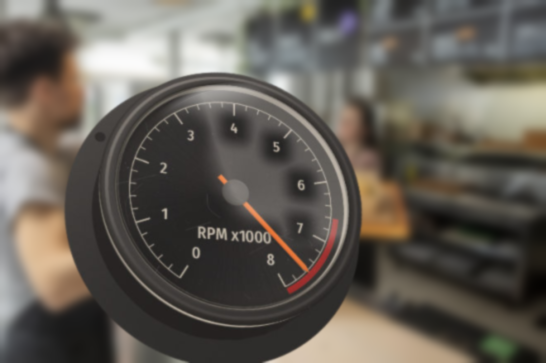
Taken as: rpm 7600
